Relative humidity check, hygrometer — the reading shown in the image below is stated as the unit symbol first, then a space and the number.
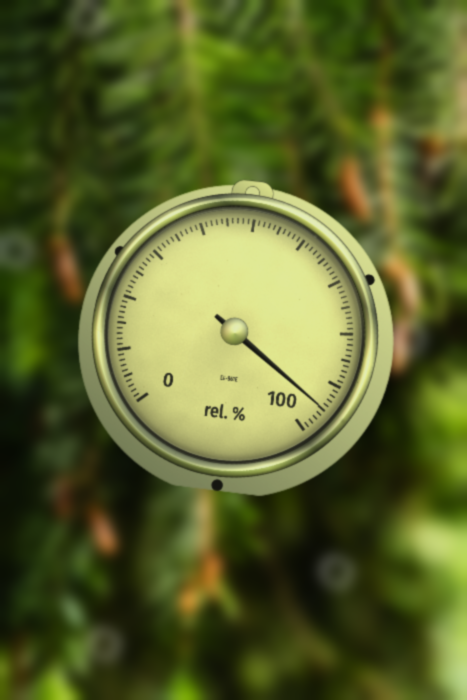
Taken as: % 95
